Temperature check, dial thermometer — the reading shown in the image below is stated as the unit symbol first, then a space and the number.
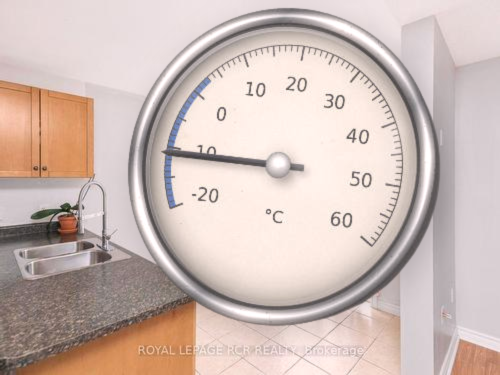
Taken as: °C -11
